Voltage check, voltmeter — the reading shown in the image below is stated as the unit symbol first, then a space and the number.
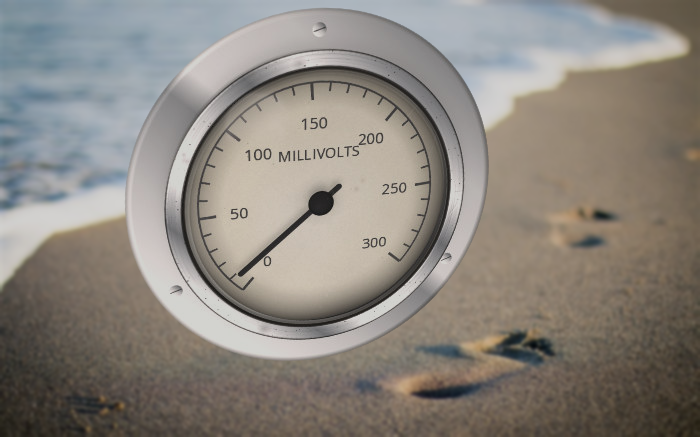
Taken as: mV 10
